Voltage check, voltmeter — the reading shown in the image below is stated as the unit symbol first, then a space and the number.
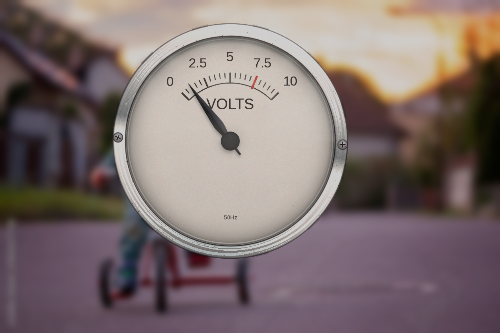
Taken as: V 1
